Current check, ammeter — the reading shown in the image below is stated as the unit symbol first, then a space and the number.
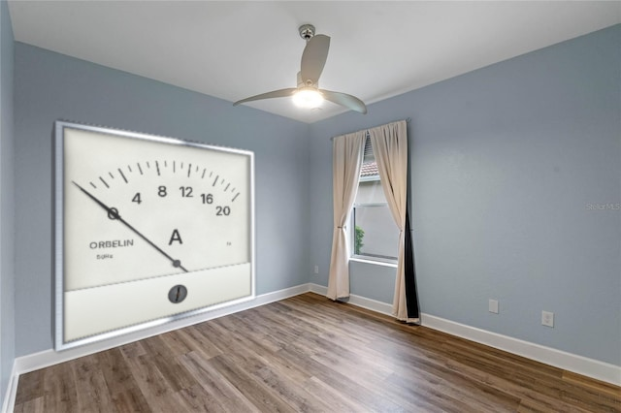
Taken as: A 0
